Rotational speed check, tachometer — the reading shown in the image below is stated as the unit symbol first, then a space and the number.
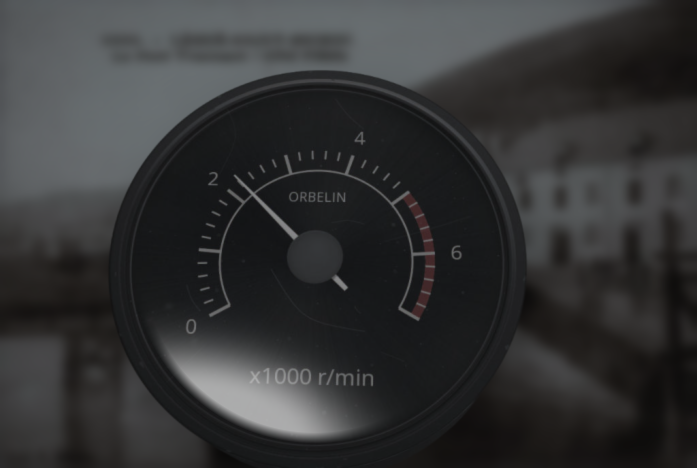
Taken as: rpm 2200
